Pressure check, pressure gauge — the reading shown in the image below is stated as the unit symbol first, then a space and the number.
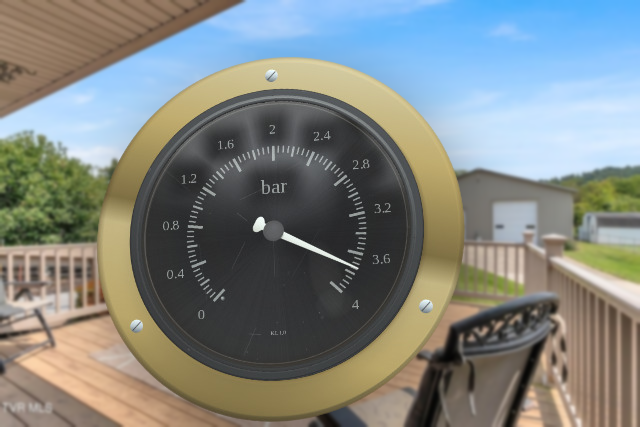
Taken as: bar 3.75
